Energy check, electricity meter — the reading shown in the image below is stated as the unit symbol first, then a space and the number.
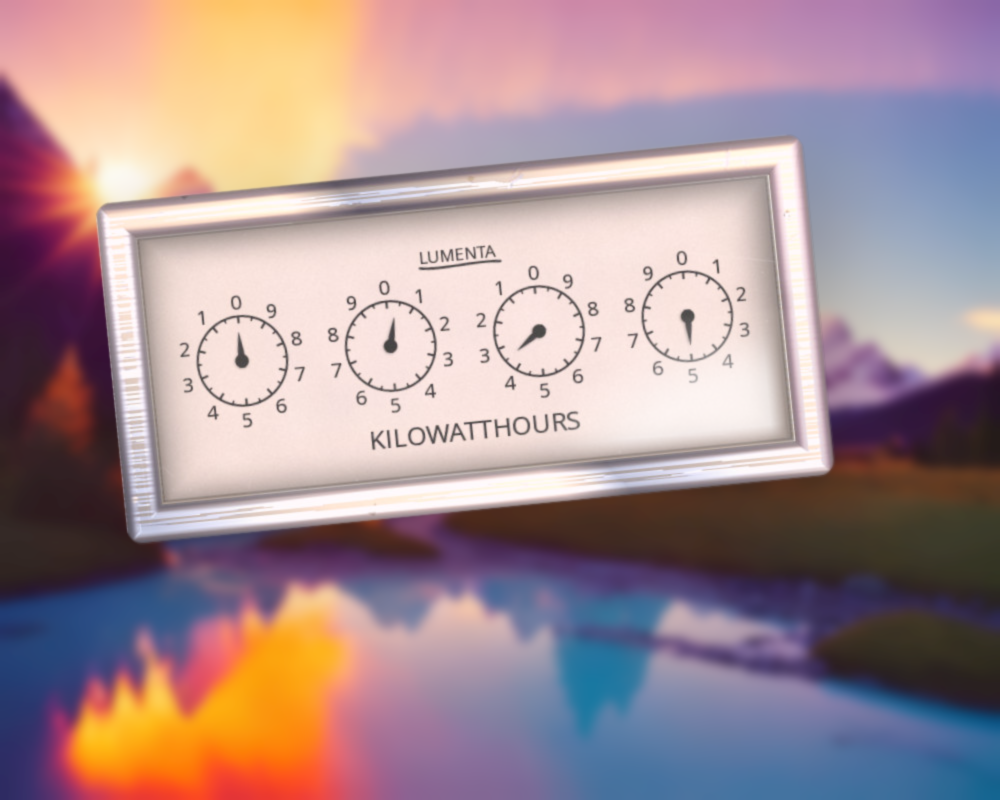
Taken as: kWh 35
